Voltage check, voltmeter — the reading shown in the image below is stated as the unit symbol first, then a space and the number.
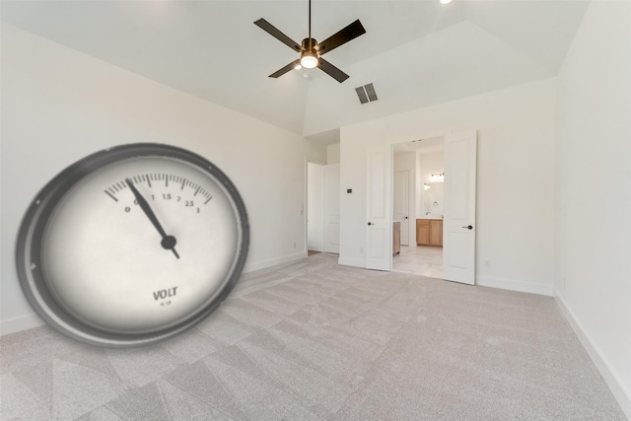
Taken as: V 0.5
